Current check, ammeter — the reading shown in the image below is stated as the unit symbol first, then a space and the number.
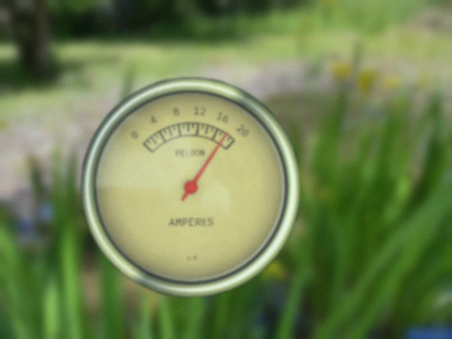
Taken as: A 18
